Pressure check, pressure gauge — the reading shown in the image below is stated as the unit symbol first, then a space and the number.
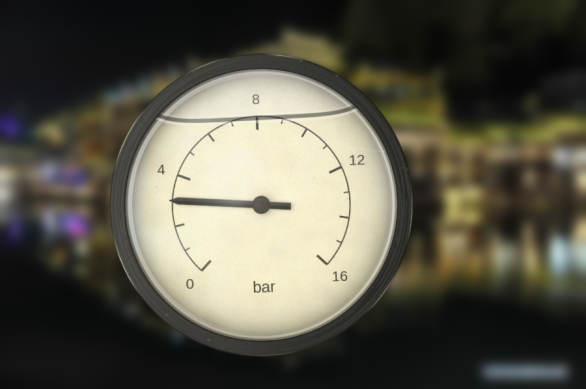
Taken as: bar 3
